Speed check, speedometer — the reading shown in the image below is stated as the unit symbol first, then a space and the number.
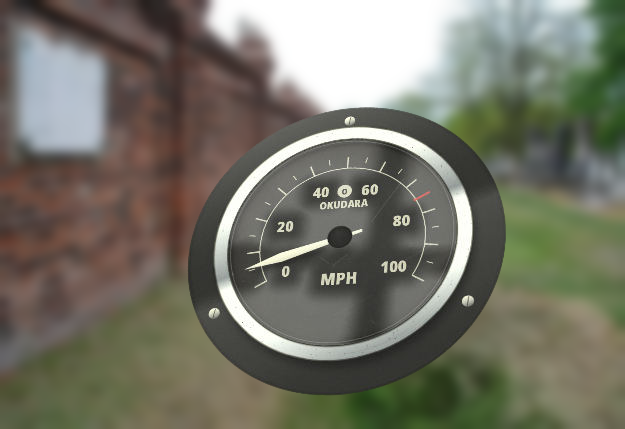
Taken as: mph 5
